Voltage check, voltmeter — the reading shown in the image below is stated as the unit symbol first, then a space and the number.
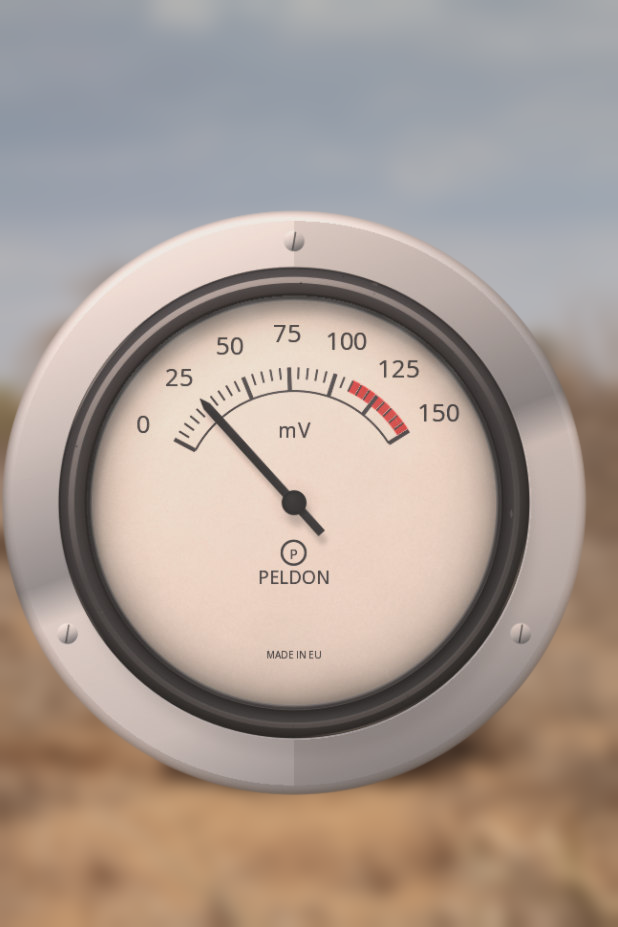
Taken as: mV 25
